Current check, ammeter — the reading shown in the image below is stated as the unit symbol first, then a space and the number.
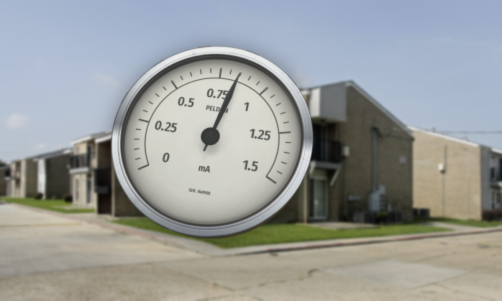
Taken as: mA 0.85
